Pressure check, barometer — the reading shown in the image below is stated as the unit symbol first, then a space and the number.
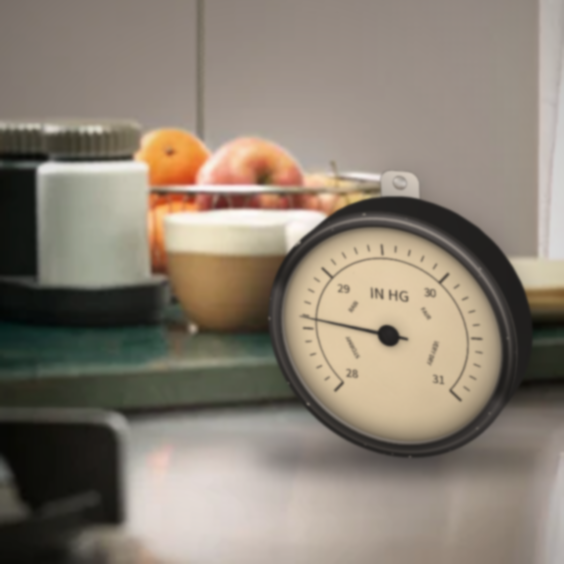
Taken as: inHg 28.6
